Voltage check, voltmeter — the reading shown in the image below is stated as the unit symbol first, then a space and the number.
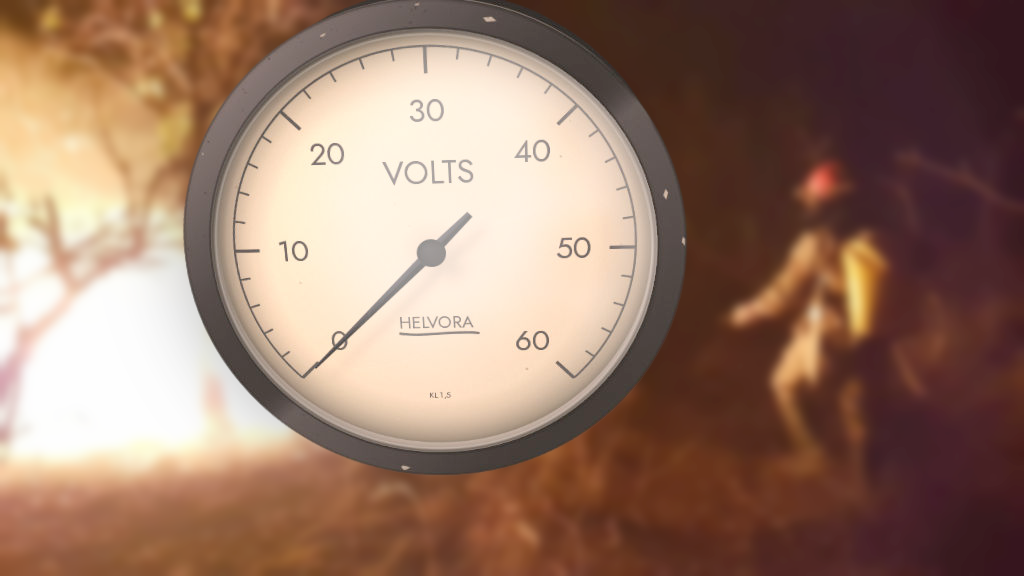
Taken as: V 0
